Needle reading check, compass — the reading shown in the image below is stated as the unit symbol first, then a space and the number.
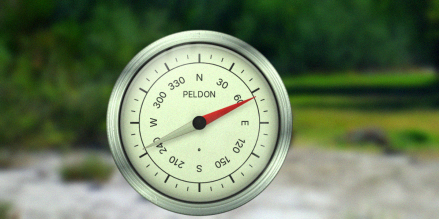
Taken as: ° 65
